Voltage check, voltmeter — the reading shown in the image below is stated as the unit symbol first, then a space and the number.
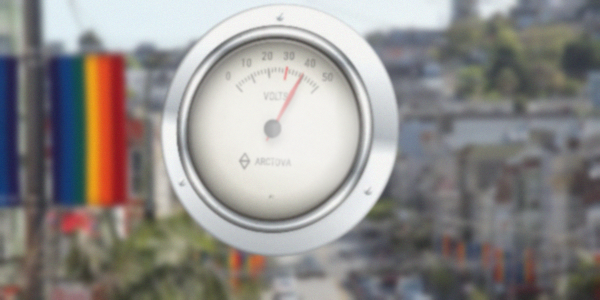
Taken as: V 40
